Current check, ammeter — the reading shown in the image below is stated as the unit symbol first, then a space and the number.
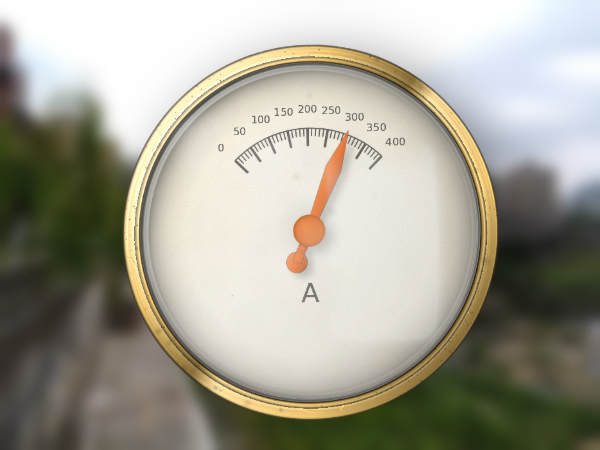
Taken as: A 300
